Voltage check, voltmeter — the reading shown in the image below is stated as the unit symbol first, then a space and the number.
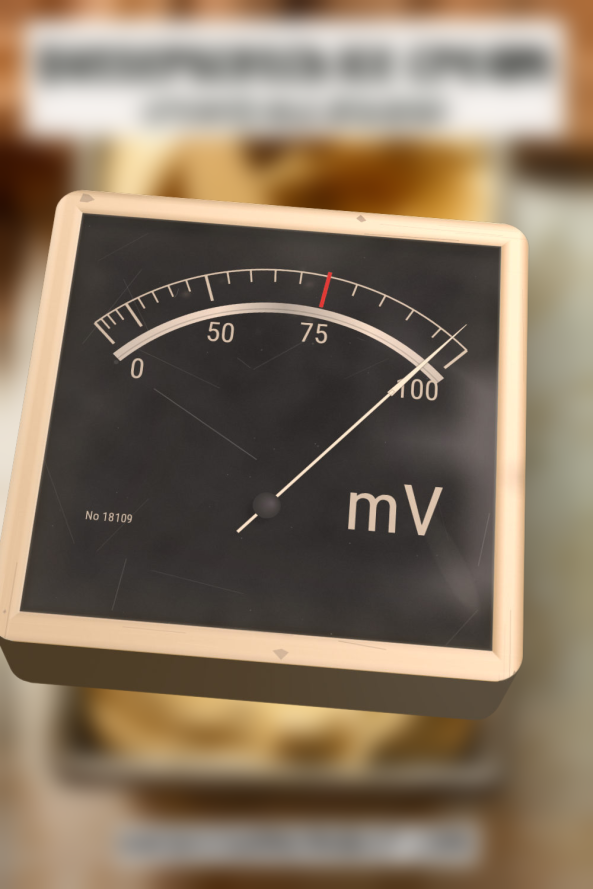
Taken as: mV 97.5
